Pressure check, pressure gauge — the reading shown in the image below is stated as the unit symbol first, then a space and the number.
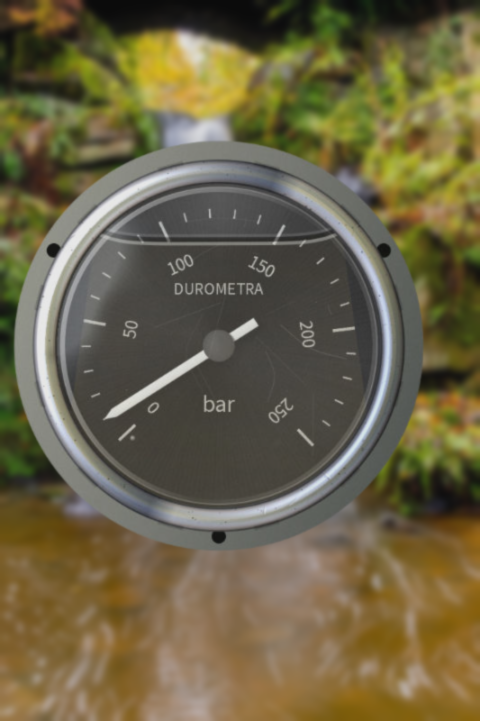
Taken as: bar 10
